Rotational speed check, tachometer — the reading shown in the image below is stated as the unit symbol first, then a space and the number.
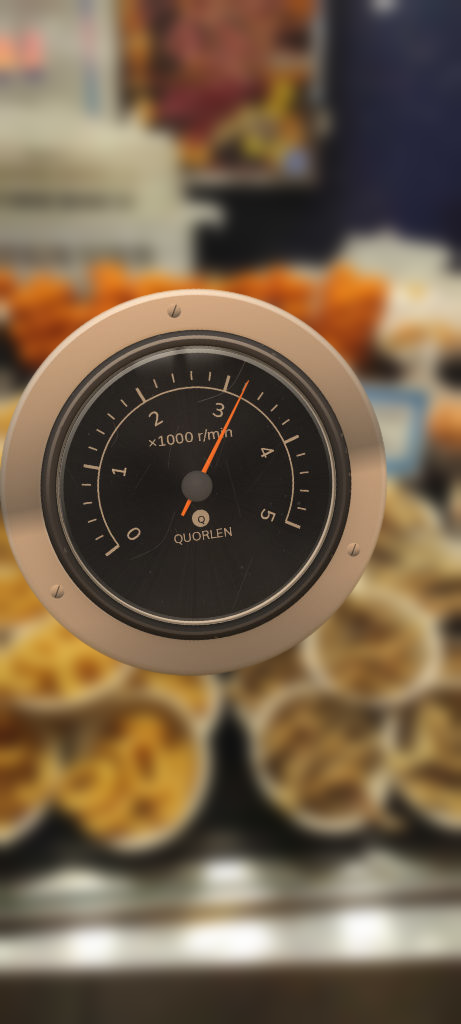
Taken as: rpm 3200
